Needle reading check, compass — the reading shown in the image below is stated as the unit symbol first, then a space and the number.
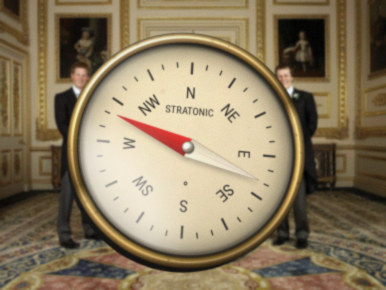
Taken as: ° 290
